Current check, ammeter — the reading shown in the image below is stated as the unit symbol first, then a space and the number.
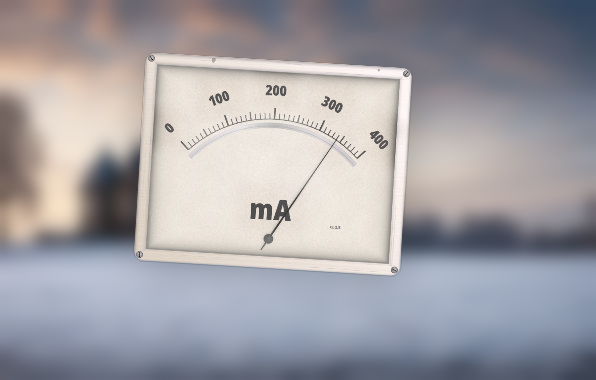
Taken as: mA 340
